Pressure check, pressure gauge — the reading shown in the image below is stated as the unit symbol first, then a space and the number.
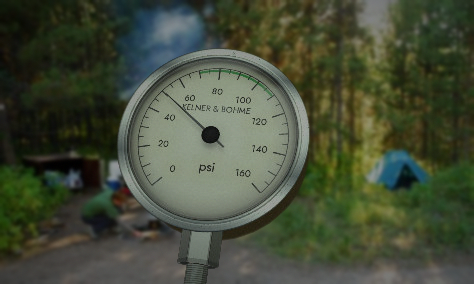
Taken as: psi 50
